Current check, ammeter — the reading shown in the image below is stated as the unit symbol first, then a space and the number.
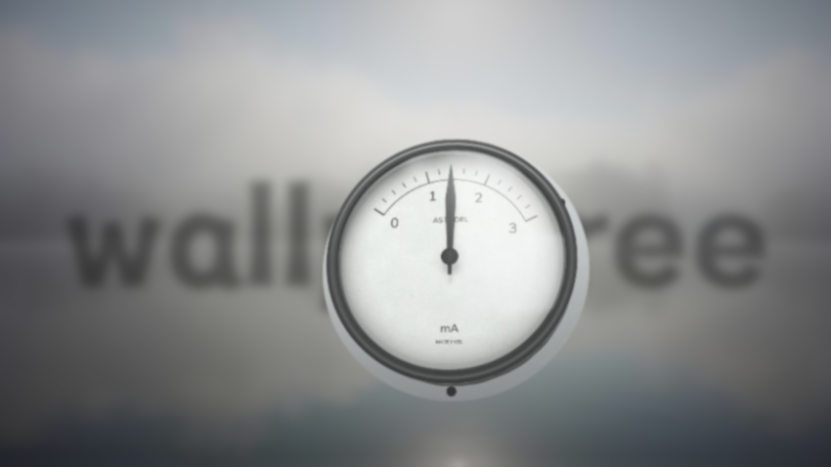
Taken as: mA 1.4
